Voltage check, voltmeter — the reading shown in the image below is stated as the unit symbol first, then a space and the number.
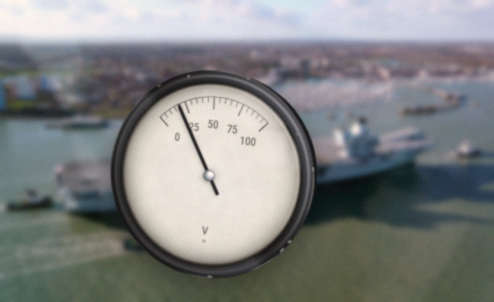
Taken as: V 20
